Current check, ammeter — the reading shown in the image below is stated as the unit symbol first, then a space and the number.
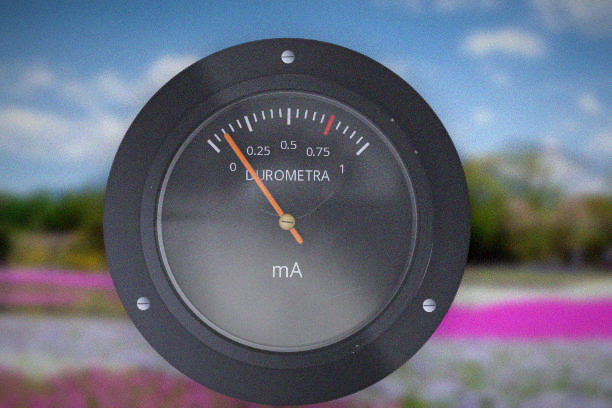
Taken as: mA 0.1
